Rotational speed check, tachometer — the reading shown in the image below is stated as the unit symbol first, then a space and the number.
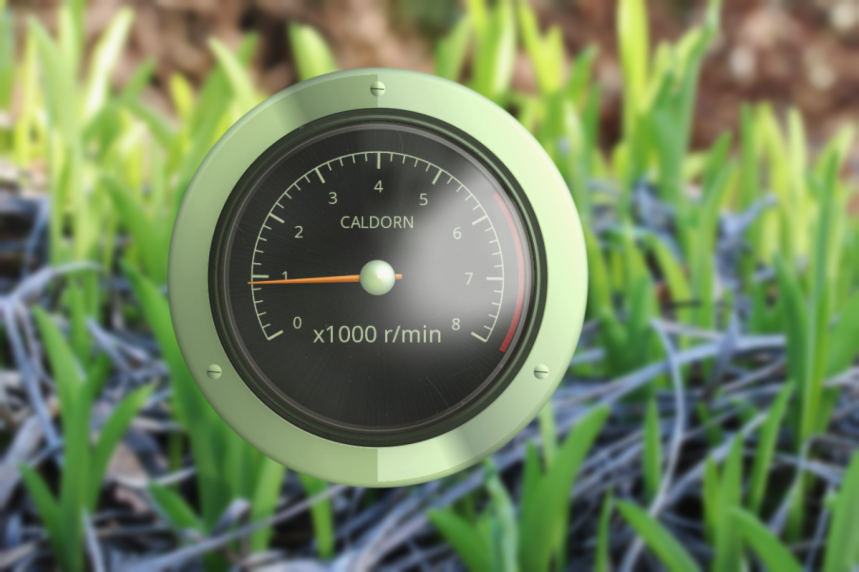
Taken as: rpm 900
